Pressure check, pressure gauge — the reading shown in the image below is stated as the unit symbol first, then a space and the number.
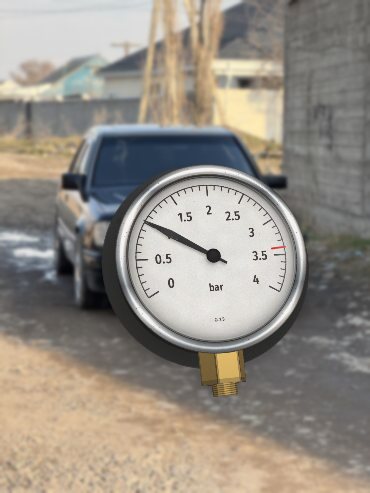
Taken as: bar 1
